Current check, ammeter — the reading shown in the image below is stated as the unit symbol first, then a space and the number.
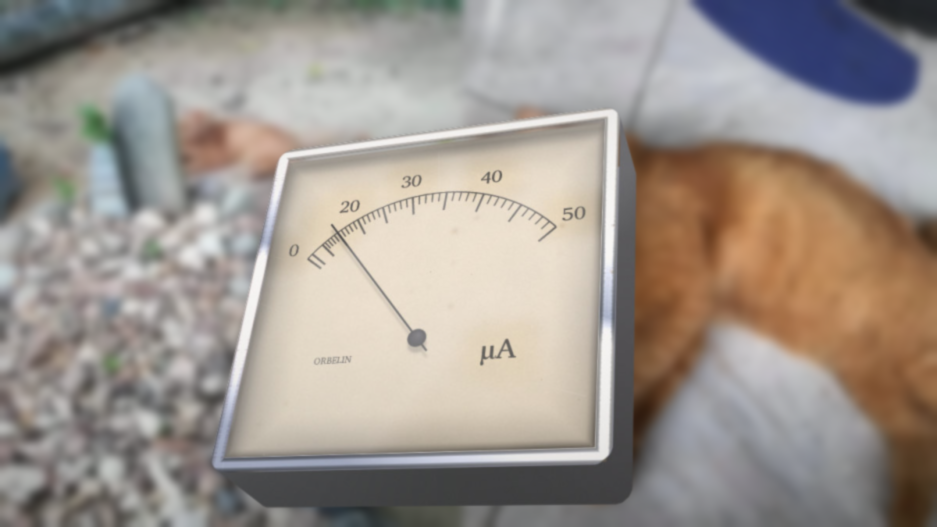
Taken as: µA 15
